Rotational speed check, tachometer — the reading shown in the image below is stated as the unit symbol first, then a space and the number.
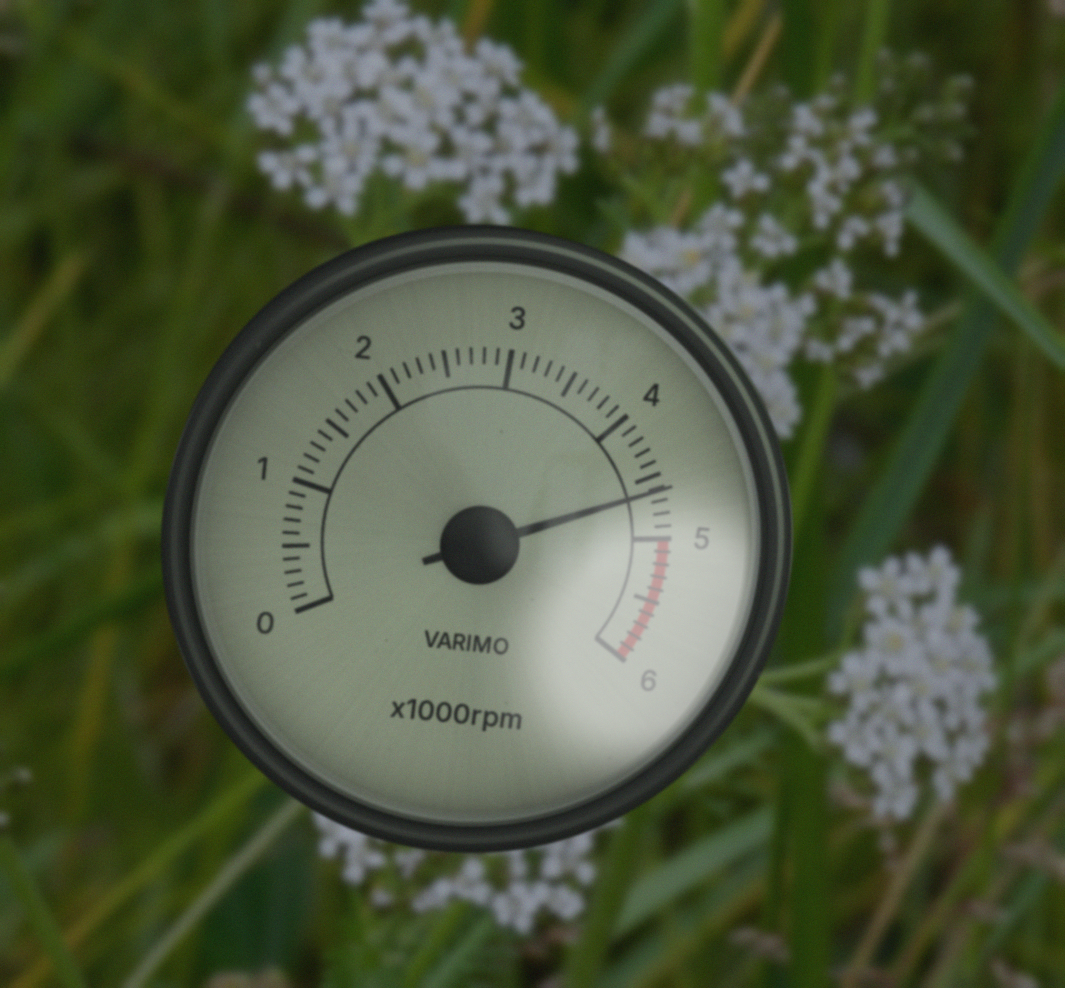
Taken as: rpm 4600
